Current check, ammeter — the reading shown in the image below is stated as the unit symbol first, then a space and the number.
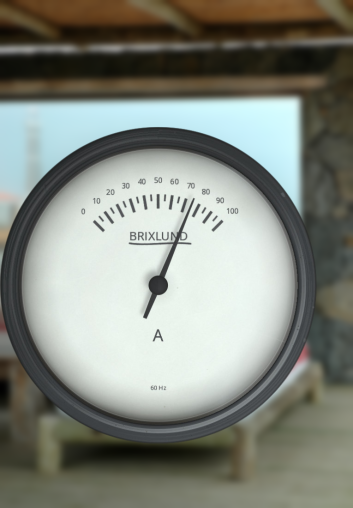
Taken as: A 75
